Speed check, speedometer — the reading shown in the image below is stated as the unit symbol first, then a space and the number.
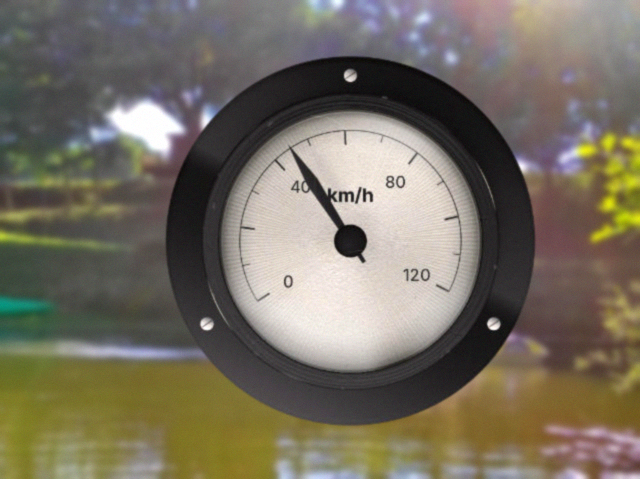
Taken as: km/h 45
